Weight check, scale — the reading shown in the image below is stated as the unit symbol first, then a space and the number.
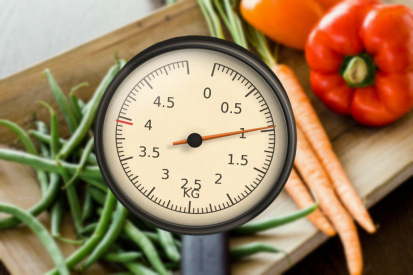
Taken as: kg 0.95
